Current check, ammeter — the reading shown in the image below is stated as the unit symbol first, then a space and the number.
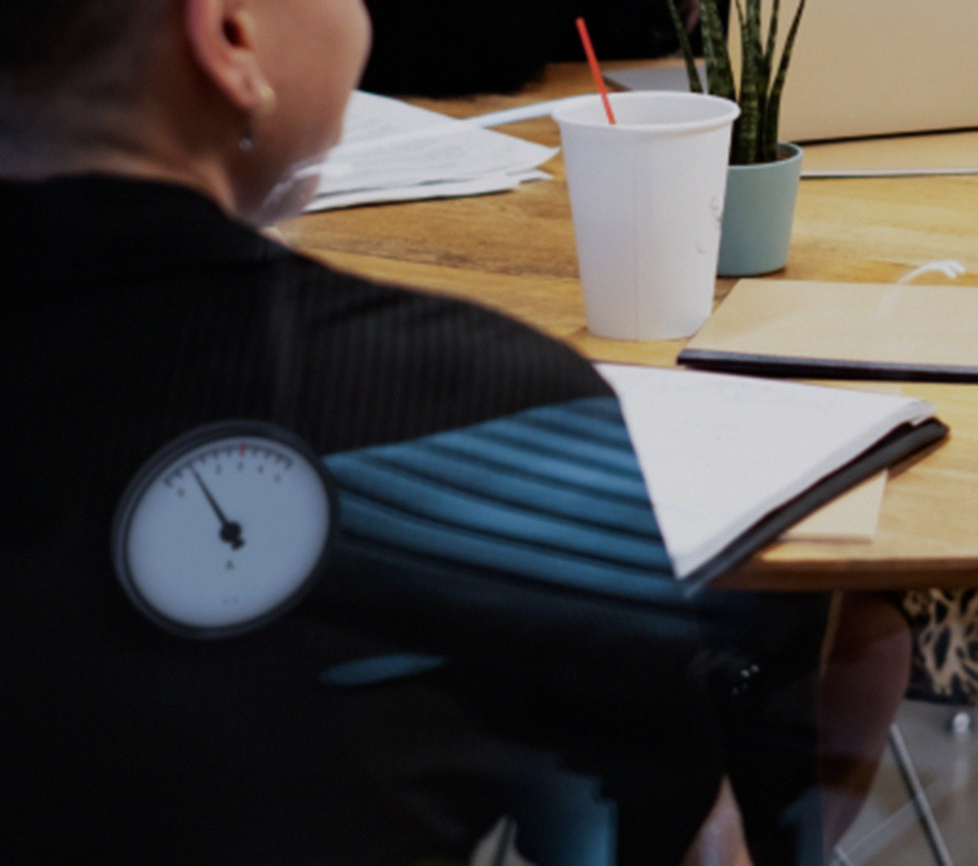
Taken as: A 1
